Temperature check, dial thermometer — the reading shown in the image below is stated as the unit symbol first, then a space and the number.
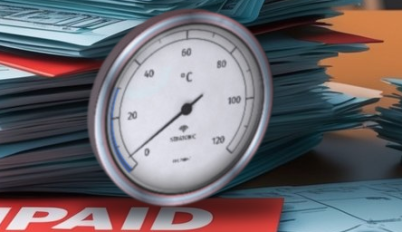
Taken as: °C 5
